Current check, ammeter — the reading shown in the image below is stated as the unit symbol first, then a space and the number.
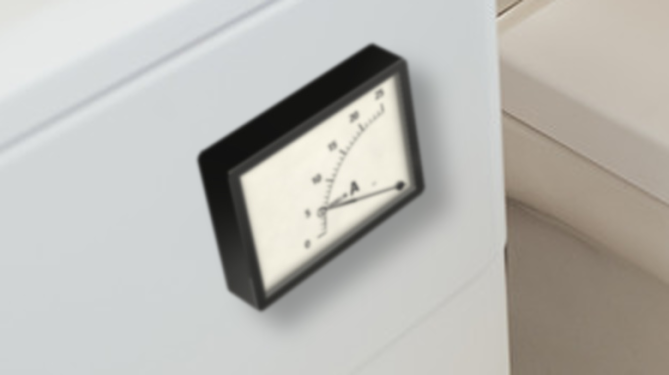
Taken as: A 5
